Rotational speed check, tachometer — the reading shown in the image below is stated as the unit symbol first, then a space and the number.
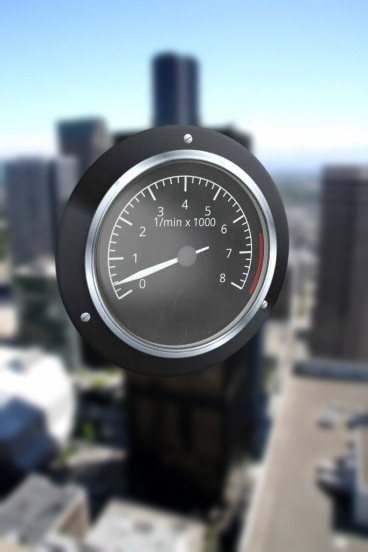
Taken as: rpm 400
